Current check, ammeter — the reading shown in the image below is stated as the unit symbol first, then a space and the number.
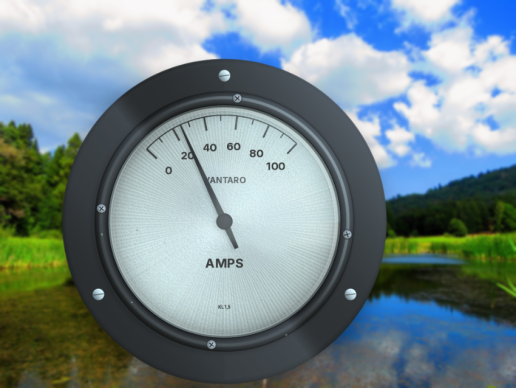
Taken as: A 25
